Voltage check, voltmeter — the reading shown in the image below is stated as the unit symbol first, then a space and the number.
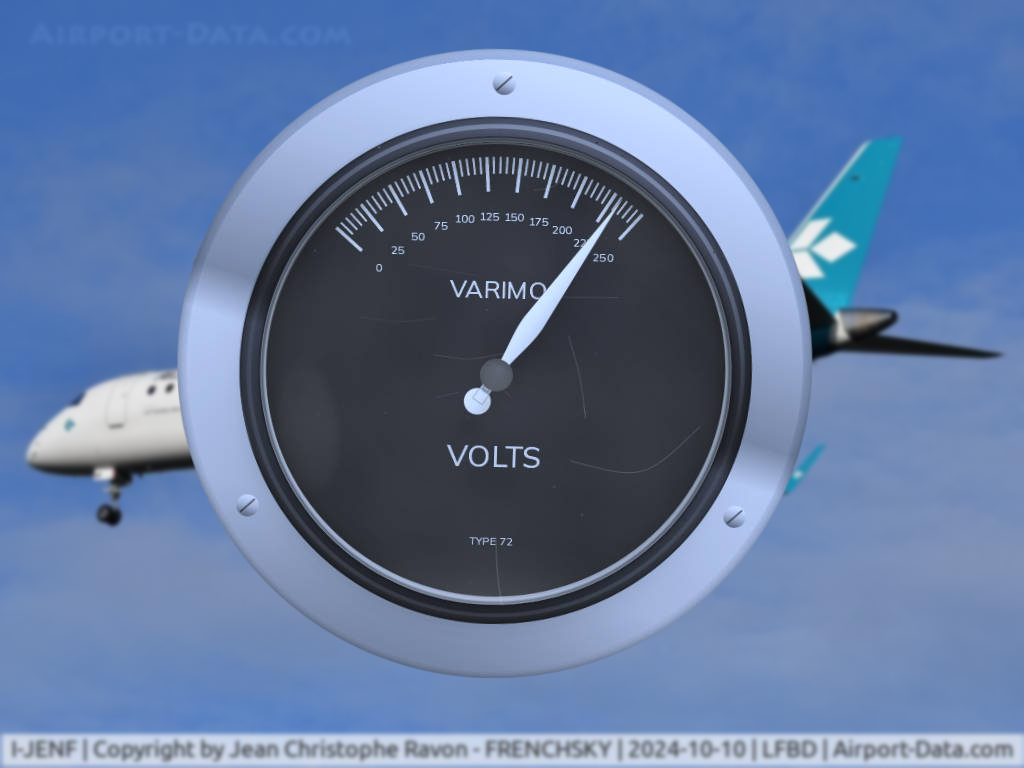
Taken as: V 230
